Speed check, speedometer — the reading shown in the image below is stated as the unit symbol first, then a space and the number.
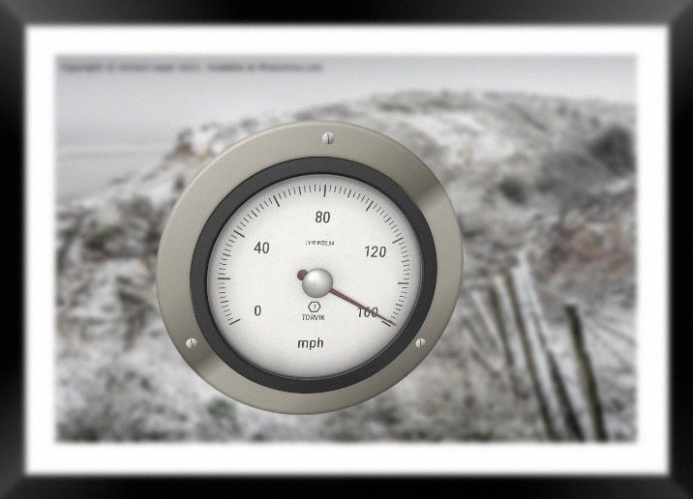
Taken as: mph 158
